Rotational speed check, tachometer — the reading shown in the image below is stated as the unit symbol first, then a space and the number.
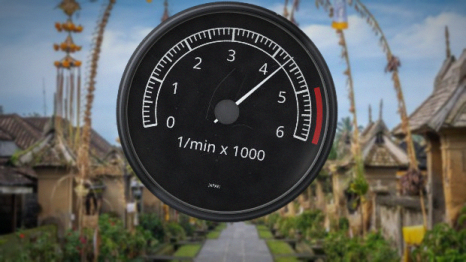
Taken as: rpm 4300
